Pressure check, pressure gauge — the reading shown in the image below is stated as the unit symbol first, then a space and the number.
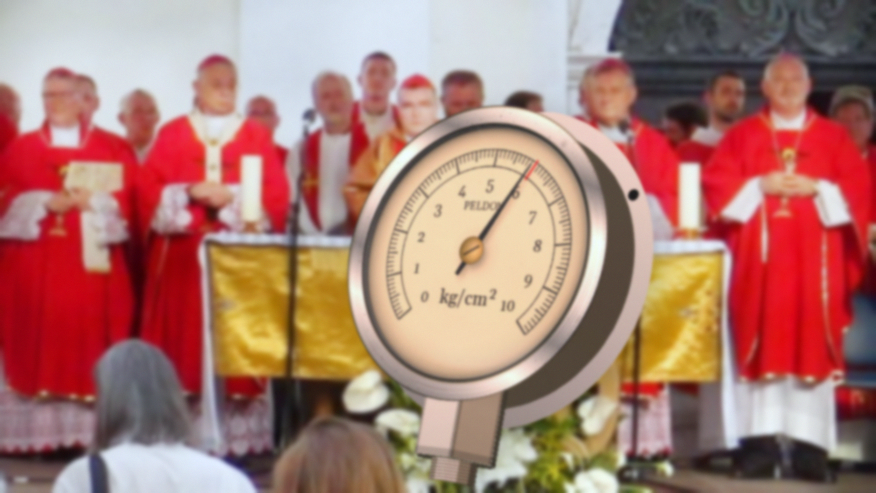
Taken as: kg/cm² 6
